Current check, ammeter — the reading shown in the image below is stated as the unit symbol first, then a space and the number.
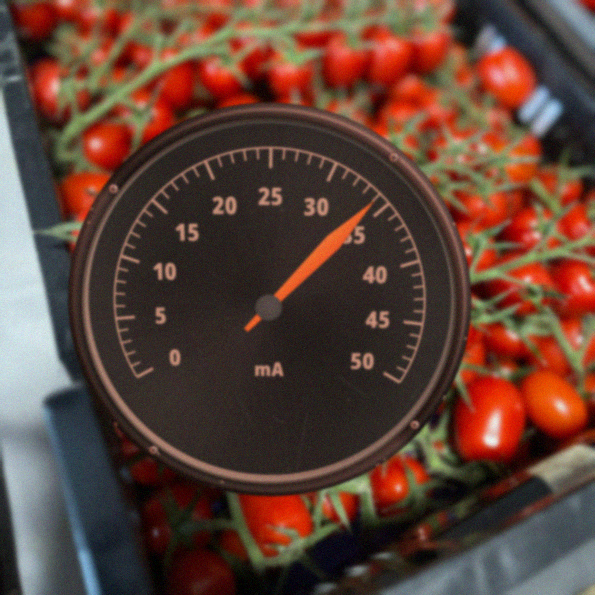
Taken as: mA 34
